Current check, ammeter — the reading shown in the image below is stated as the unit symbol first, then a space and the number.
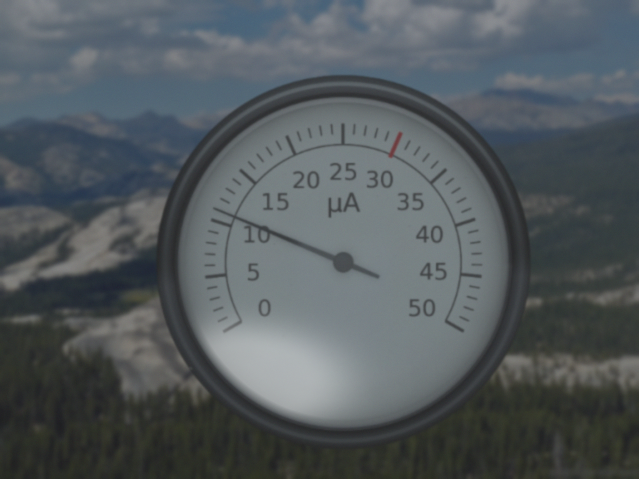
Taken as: µA 11
